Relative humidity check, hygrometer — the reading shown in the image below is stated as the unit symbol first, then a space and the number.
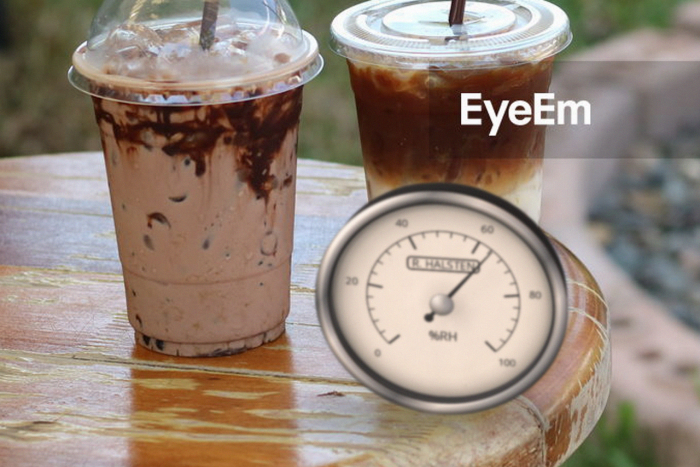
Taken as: % 64
